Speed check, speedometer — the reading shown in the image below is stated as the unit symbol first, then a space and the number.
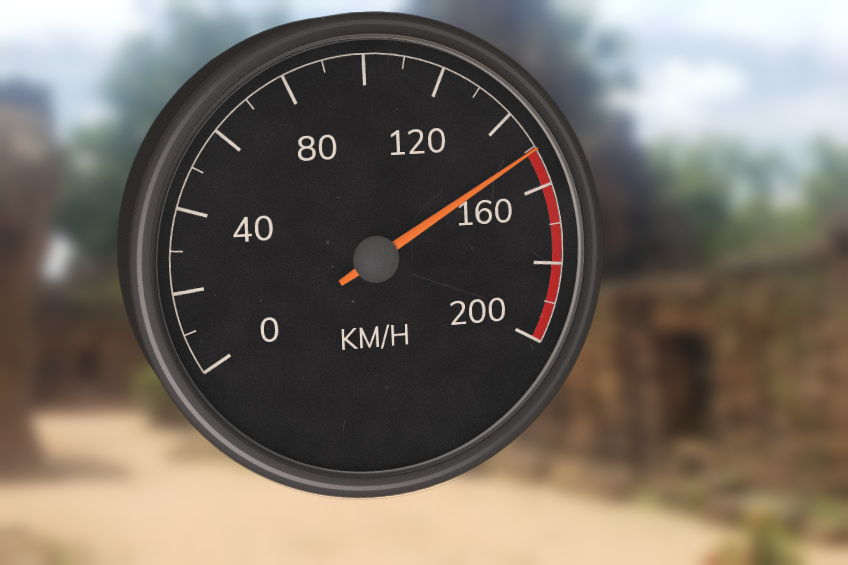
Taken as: km/h 150
